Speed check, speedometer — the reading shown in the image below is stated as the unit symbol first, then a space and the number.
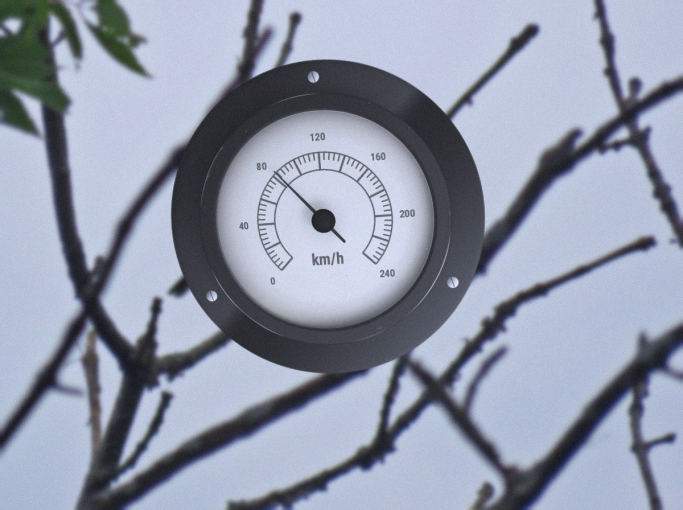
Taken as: km/h 84
